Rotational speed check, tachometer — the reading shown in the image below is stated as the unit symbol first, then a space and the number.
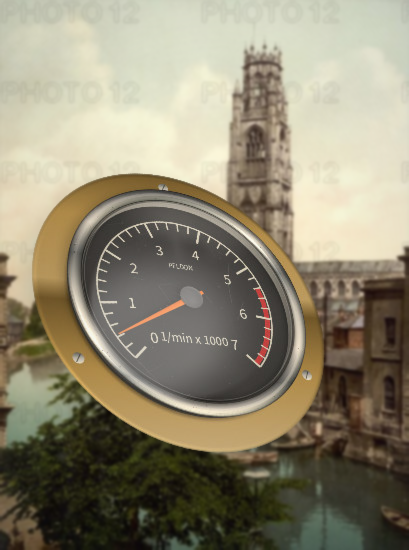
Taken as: rpm 400
